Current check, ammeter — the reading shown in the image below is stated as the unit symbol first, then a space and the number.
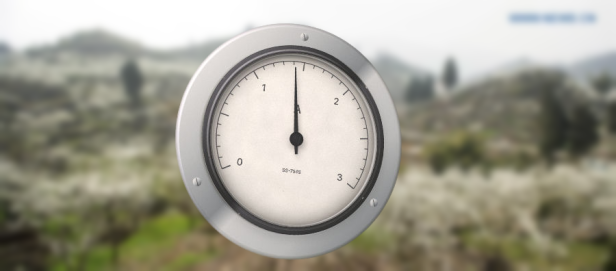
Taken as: A 1.4
